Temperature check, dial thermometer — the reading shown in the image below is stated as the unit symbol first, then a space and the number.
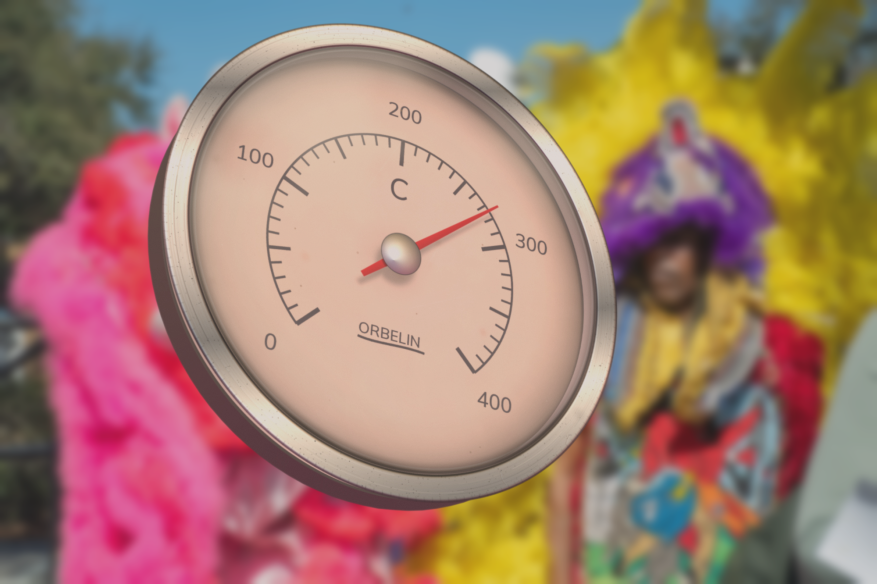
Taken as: °C 275
